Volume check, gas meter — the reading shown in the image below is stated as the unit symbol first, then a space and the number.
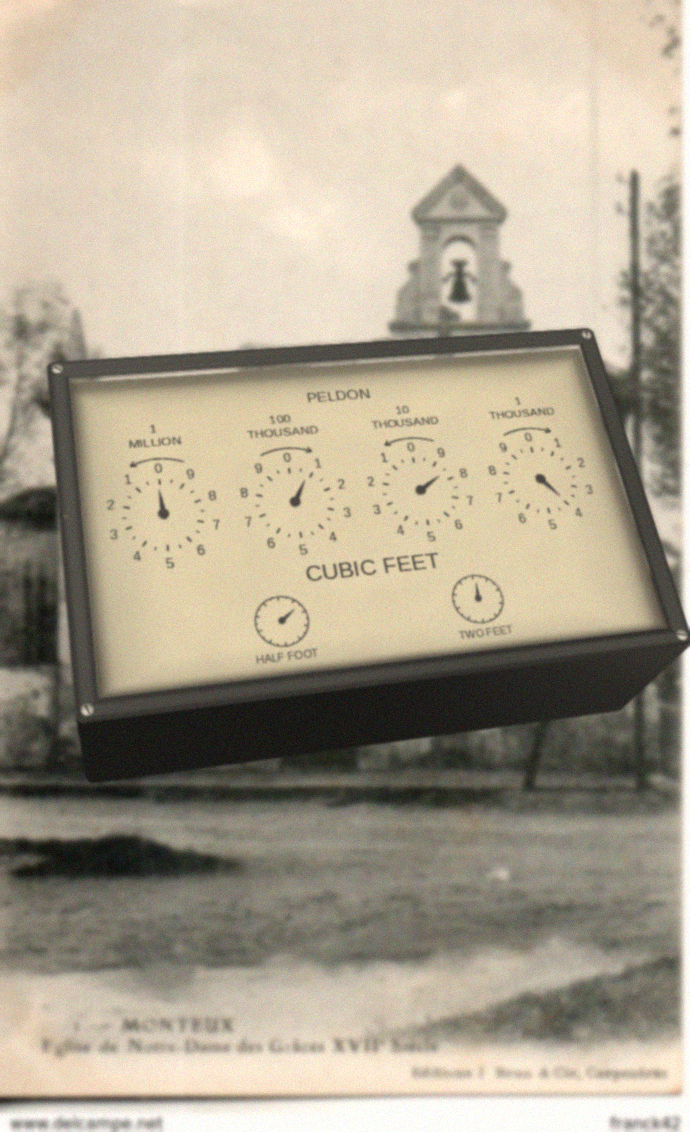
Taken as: ft³ 8400
